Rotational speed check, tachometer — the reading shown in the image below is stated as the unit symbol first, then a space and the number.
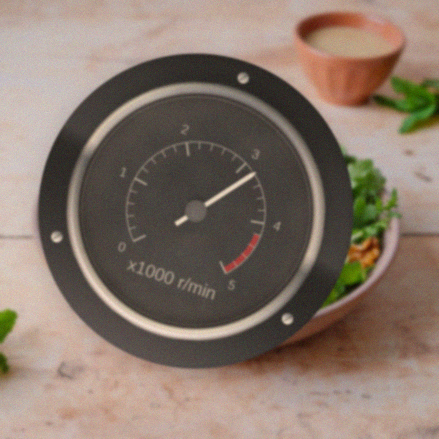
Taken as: rpm 3200
